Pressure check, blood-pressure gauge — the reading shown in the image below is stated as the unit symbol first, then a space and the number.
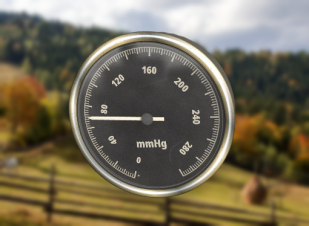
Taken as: mmHg 70
